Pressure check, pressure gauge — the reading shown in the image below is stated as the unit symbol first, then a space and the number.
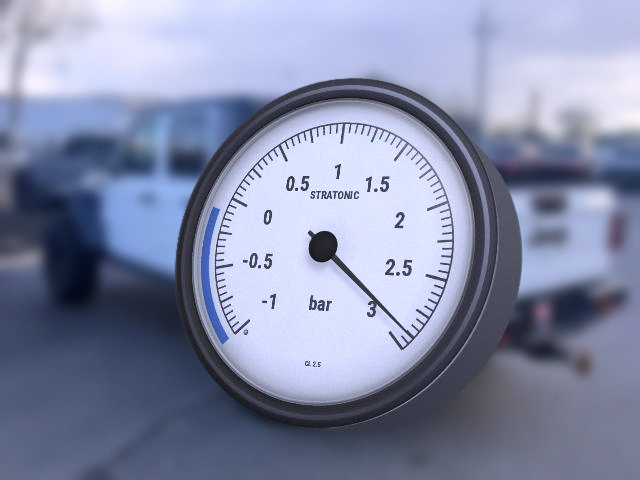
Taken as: bar 2.9
